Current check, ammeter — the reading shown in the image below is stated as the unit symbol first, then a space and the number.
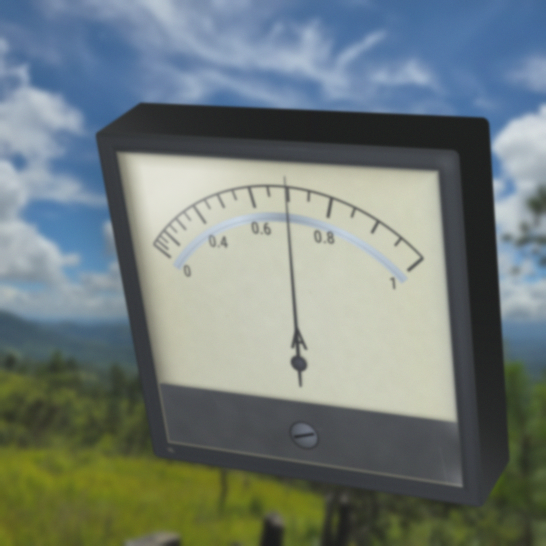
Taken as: A 0.7
